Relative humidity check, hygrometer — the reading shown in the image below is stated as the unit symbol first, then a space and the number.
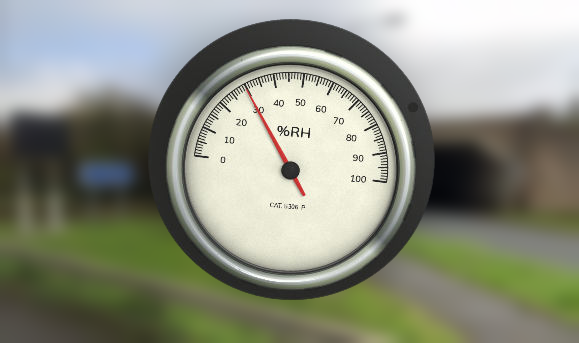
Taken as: % 30
